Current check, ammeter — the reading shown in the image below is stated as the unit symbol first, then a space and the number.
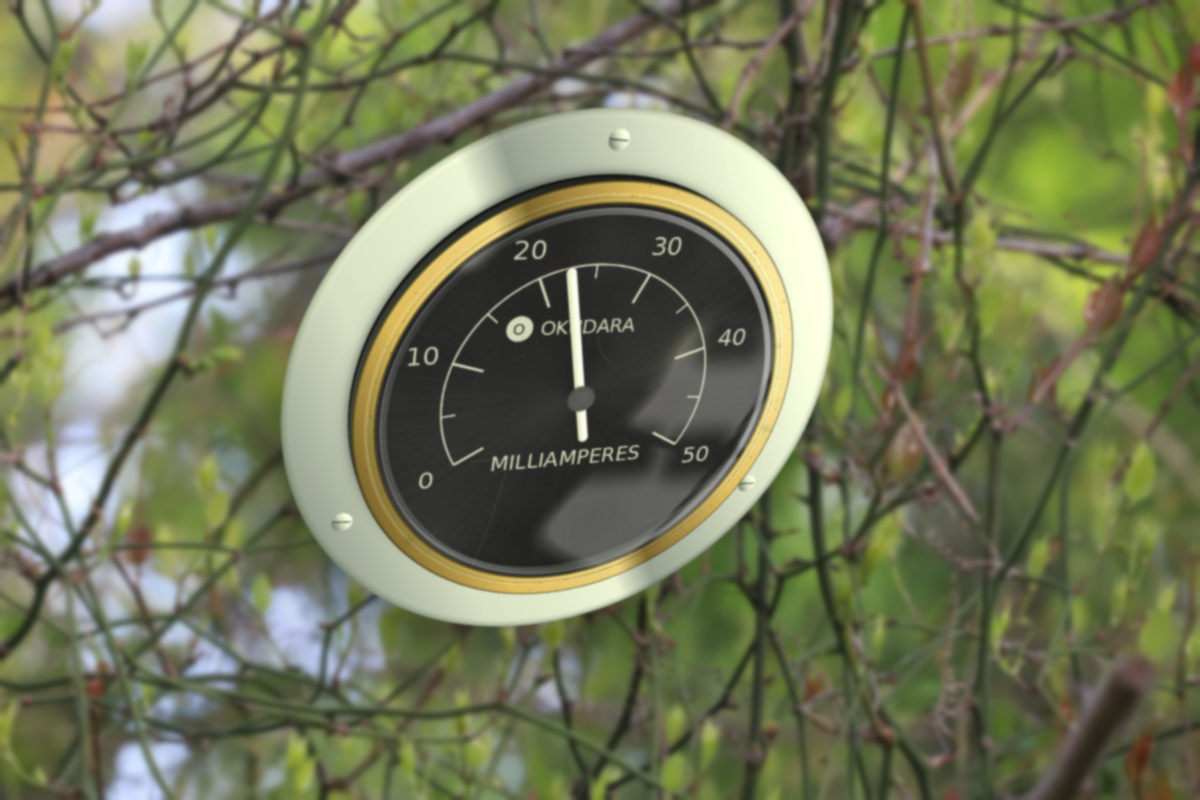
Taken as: mA 22.5
